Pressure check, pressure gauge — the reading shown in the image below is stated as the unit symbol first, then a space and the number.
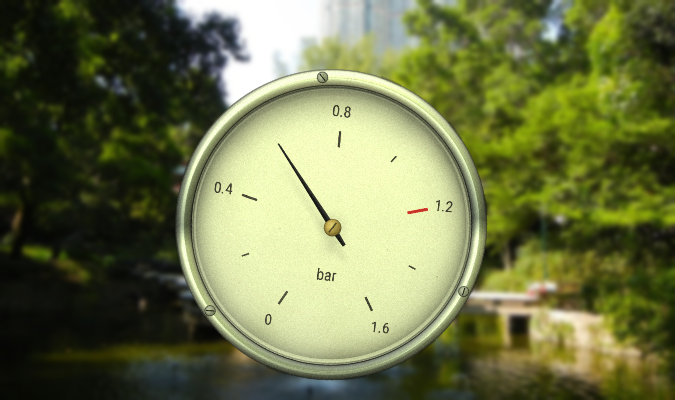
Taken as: bar 0.6
